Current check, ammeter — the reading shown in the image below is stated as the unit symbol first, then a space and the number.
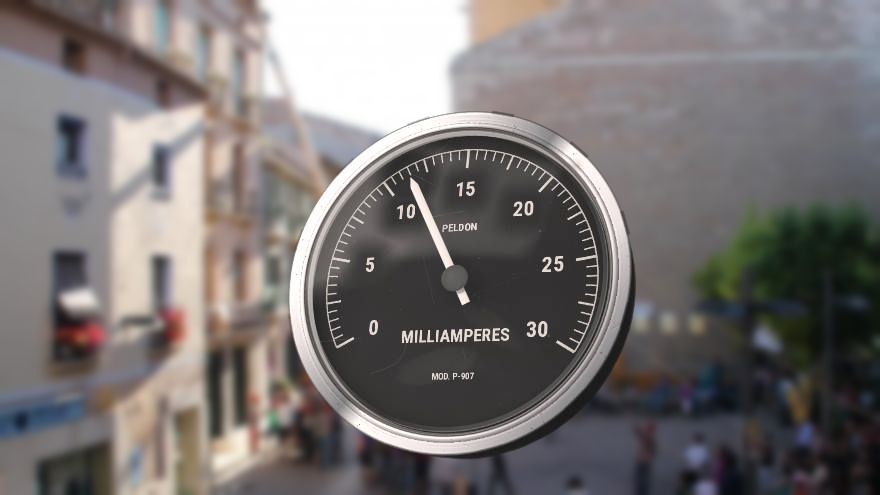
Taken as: mA 11.5
